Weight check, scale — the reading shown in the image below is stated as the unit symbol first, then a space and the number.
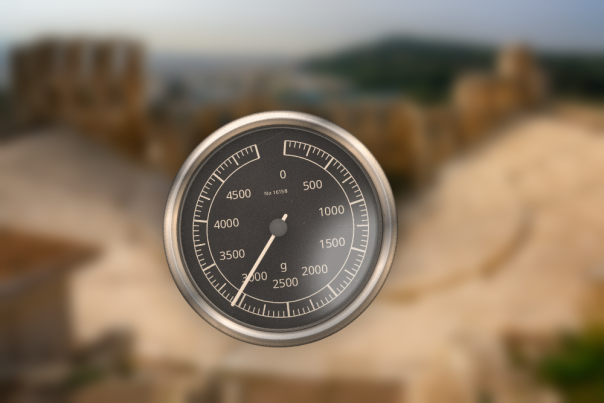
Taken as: g 3050
